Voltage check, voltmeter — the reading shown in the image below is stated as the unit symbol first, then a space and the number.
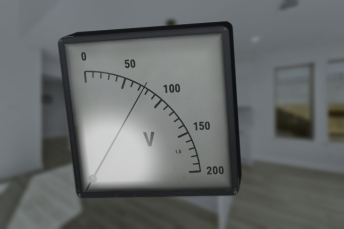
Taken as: V 75
